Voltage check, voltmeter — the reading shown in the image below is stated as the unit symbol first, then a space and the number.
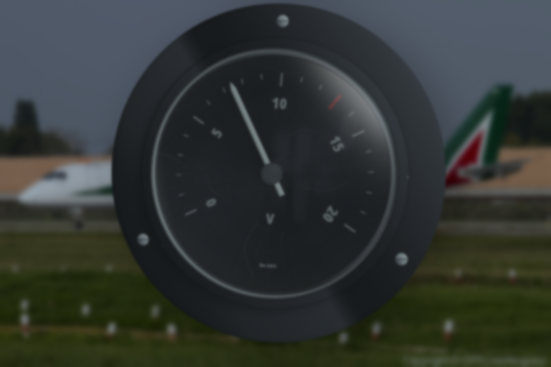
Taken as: V 7.5
